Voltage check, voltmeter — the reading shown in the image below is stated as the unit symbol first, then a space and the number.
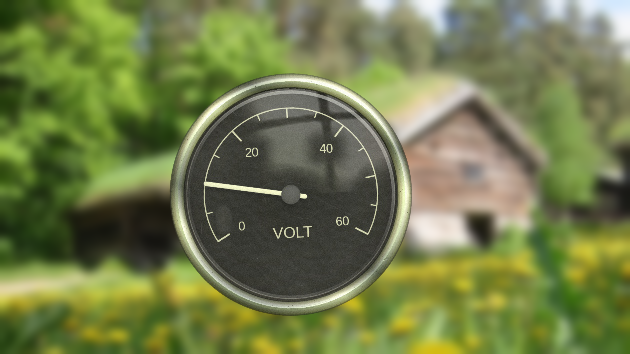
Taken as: V 10
